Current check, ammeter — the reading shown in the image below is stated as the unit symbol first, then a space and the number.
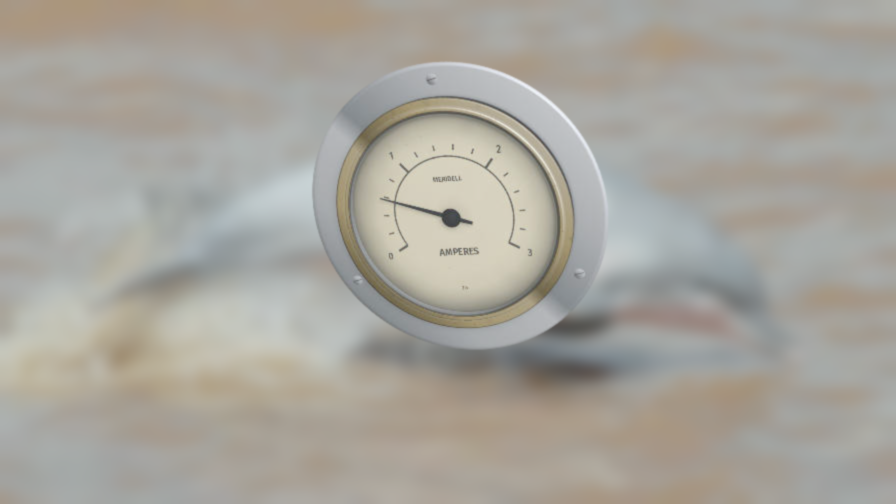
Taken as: A 0.6
